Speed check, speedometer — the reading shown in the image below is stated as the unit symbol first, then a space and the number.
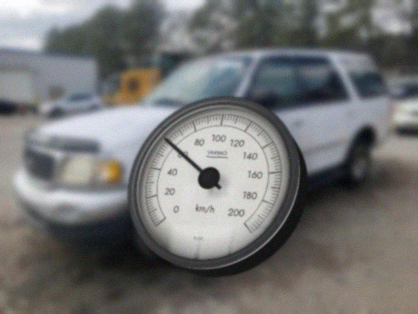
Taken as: km/h 60
